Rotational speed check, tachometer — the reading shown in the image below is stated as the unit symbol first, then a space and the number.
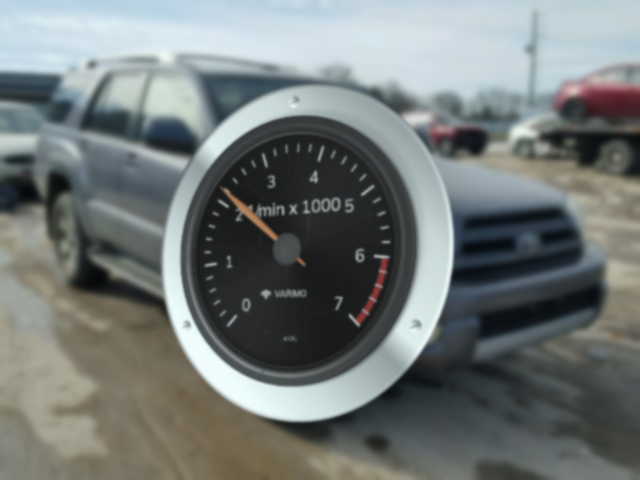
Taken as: rpm 2200
